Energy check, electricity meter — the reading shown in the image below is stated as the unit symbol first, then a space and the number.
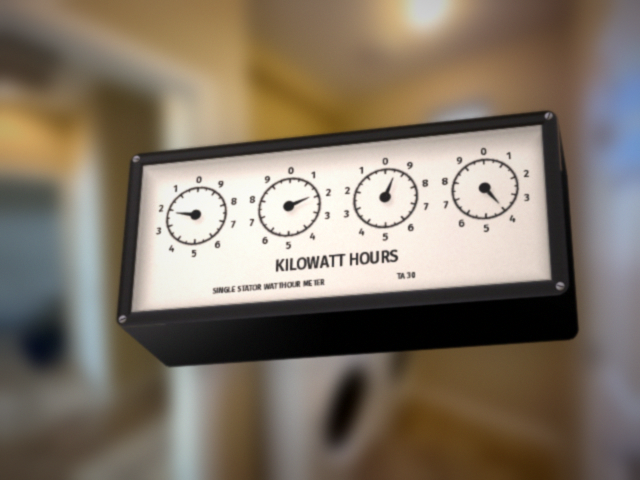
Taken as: kWh 2194
